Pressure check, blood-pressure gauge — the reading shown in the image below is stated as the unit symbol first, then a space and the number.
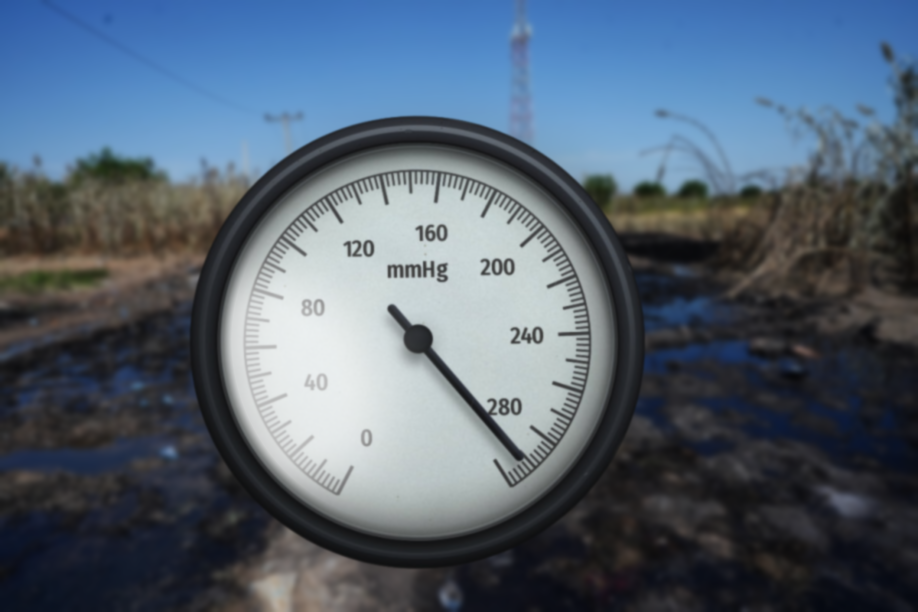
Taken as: mmHg 292
